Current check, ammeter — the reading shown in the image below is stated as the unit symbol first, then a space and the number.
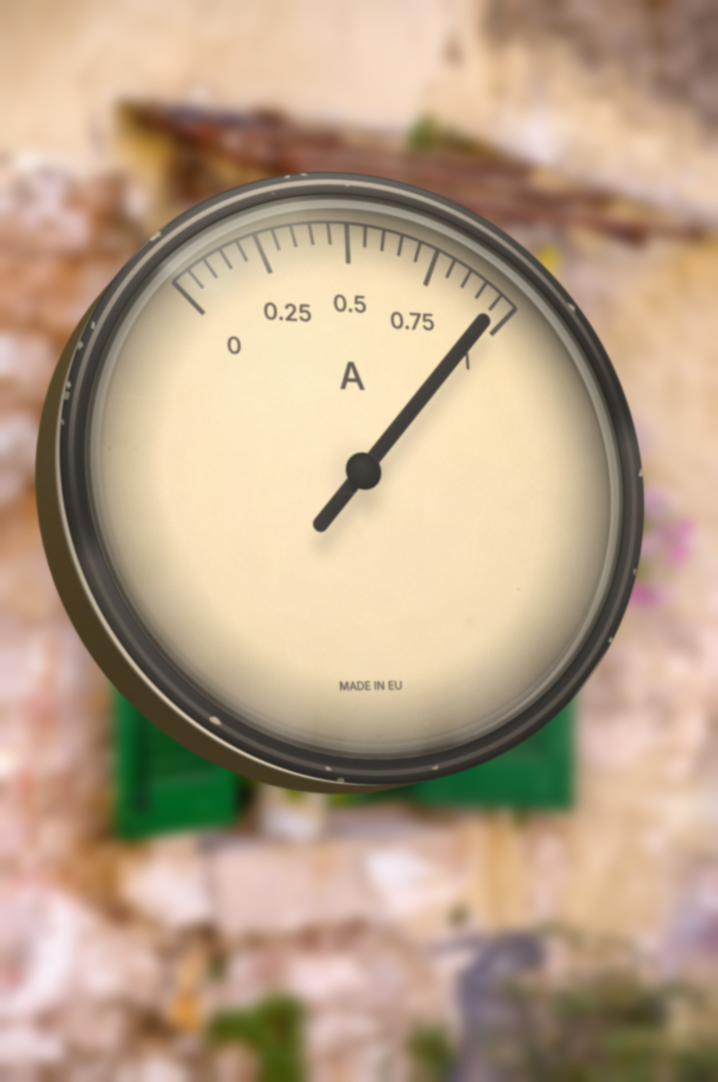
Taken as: A 0.95
